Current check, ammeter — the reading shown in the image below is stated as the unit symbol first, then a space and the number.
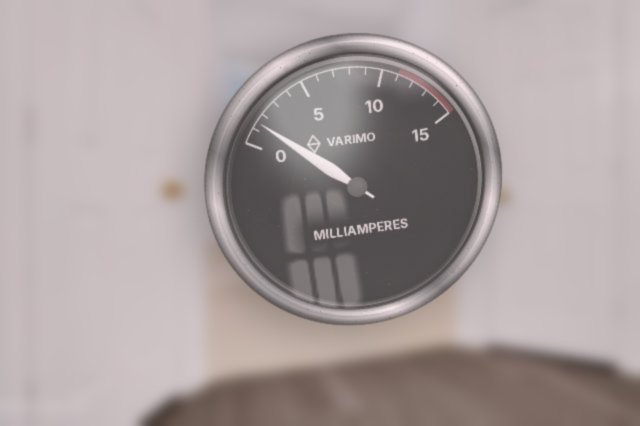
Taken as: mA 1.5
